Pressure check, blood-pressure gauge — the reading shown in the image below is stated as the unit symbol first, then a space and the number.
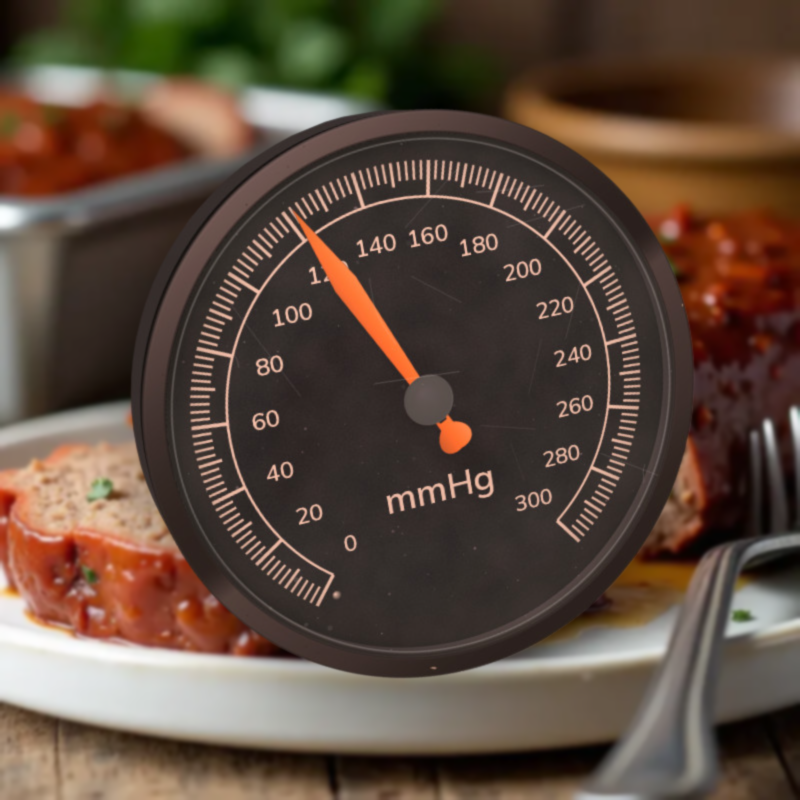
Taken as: mmHg 122
